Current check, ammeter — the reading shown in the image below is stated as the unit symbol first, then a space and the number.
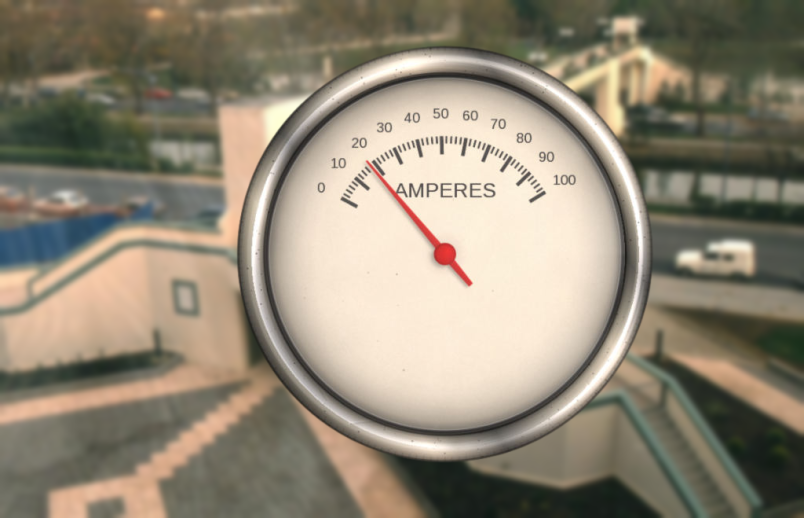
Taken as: A 18
